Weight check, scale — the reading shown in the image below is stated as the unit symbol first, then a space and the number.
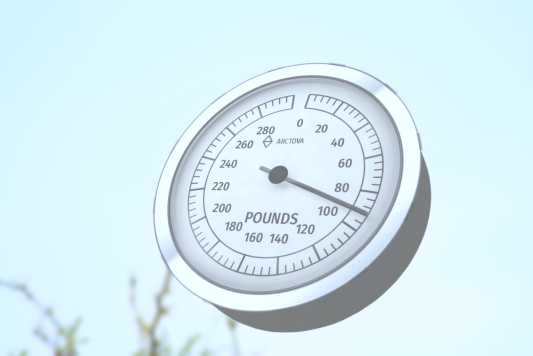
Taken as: lb 92
